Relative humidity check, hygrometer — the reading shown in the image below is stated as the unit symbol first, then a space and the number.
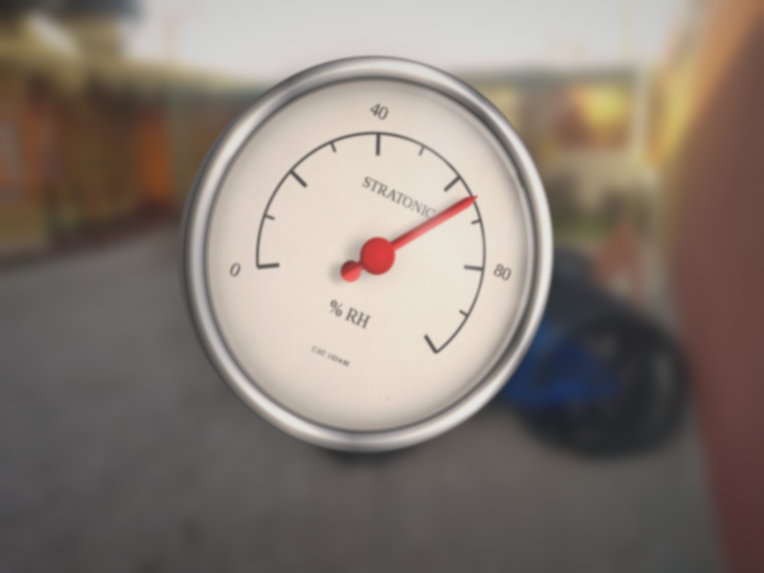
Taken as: % 65
